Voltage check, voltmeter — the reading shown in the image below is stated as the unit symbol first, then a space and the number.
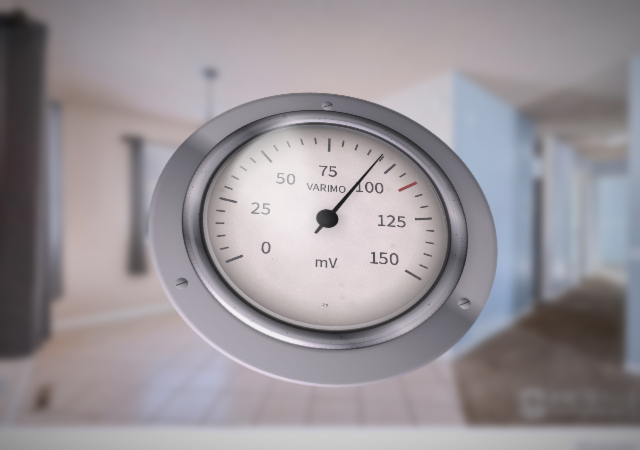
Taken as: mV 95
